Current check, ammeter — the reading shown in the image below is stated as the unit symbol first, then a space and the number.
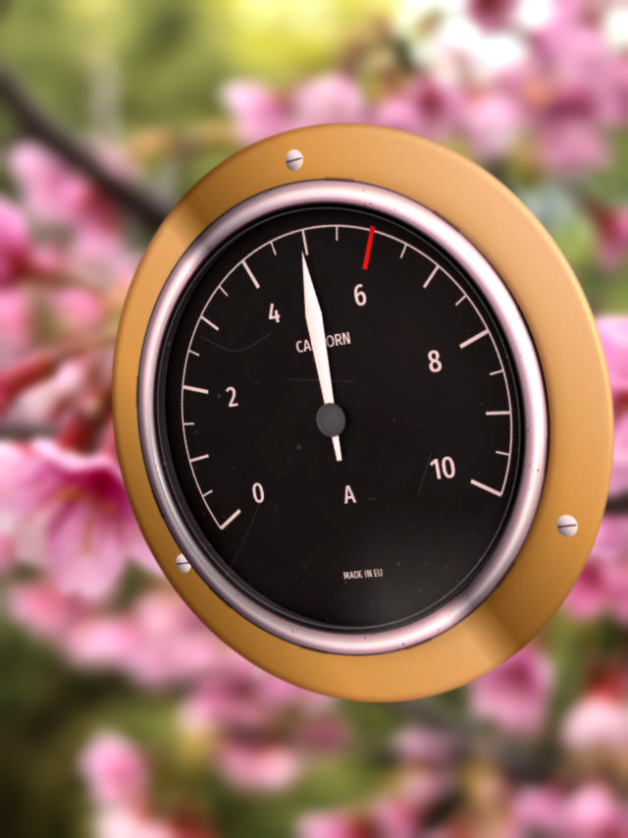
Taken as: A 5
